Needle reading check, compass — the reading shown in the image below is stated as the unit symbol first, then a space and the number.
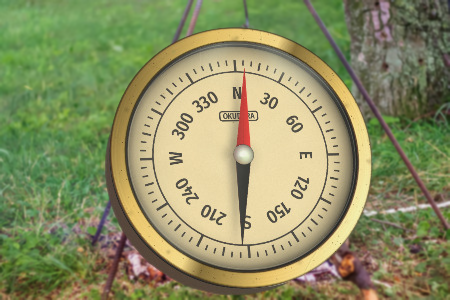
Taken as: ° 5
